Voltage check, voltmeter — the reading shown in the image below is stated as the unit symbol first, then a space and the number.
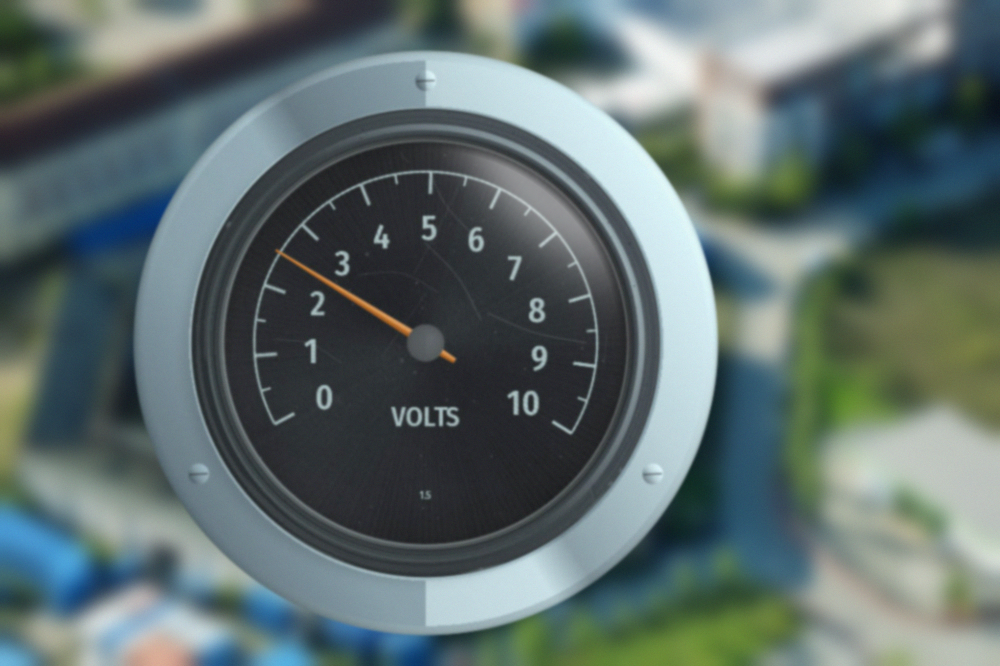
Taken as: V 2.5
